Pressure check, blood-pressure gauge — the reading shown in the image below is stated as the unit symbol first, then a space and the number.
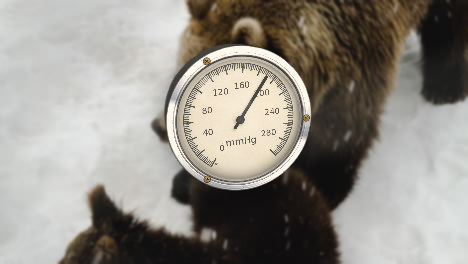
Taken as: mmHg 190
